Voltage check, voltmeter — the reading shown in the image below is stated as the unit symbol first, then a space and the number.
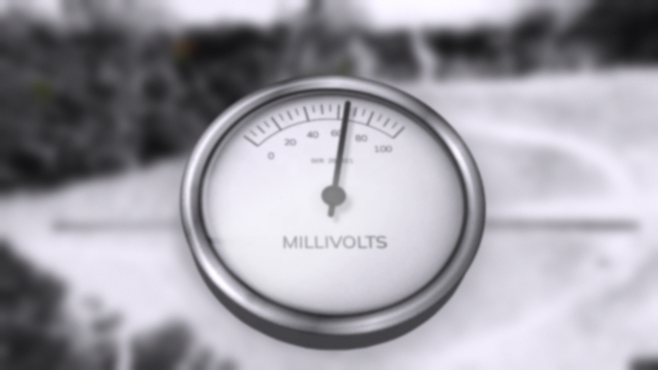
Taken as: mV 65
